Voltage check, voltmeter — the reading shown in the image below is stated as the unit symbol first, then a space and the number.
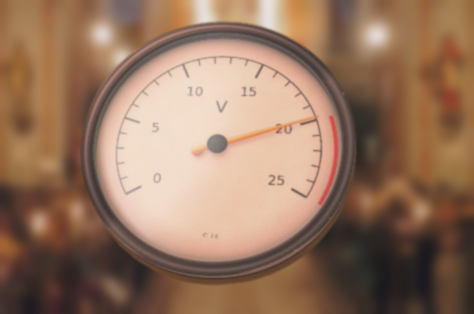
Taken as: V 20
